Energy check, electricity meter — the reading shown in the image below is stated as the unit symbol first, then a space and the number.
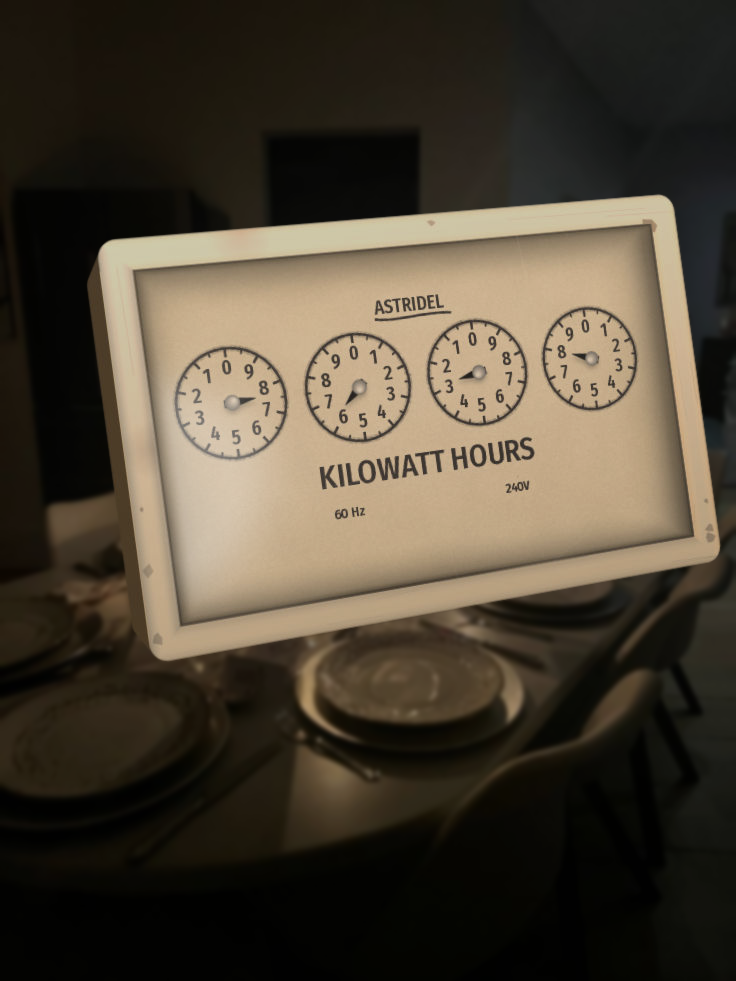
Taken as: kWh 7628
